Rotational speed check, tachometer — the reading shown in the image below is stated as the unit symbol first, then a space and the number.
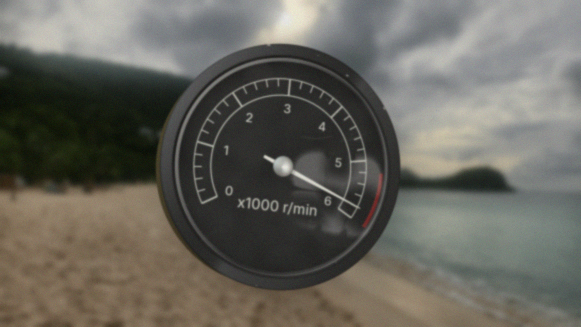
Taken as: rpm 5800
